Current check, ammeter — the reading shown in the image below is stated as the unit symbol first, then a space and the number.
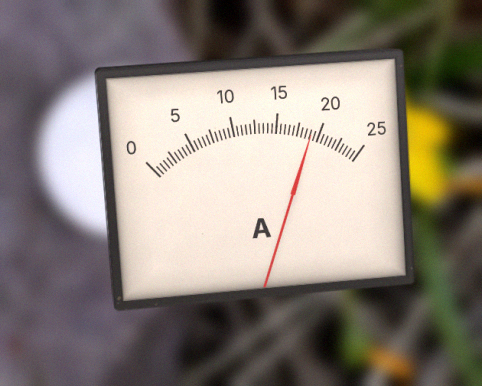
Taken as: A 19
